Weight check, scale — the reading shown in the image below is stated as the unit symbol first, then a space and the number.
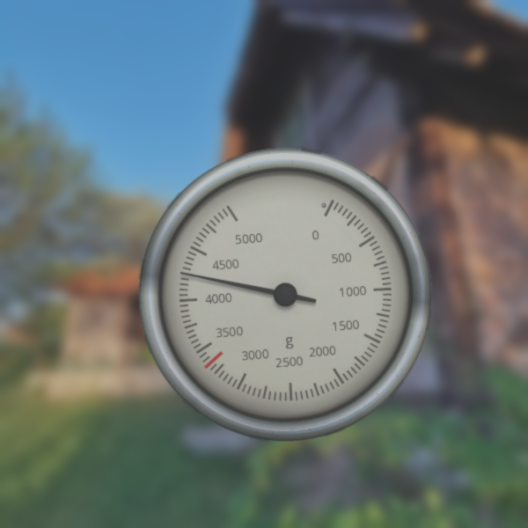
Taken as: g 4250
